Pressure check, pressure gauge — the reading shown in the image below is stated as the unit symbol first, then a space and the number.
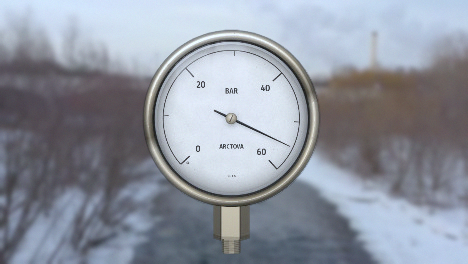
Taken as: bar 55
